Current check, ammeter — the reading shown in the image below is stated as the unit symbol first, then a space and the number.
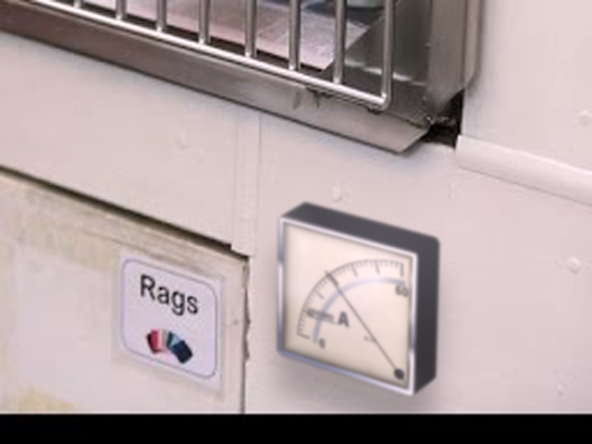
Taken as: A 30
